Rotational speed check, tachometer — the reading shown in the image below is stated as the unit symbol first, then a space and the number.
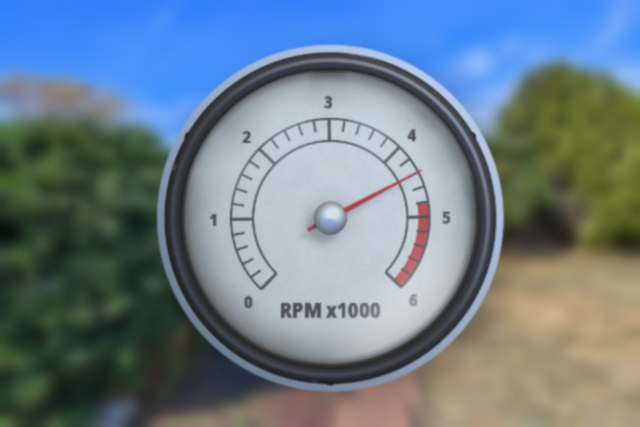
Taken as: rpm 4400
